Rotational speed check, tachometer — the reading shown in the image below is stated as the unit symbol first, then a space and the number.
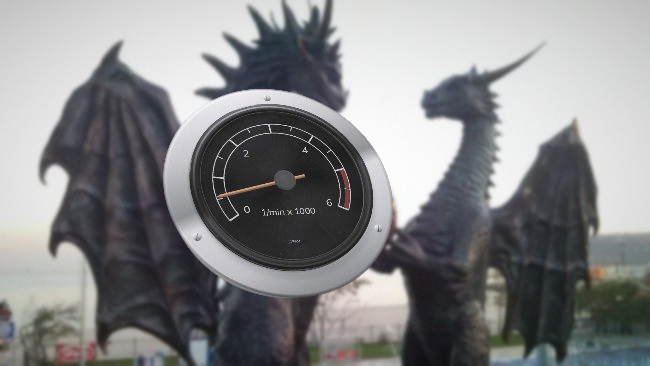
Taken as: rpm 500
